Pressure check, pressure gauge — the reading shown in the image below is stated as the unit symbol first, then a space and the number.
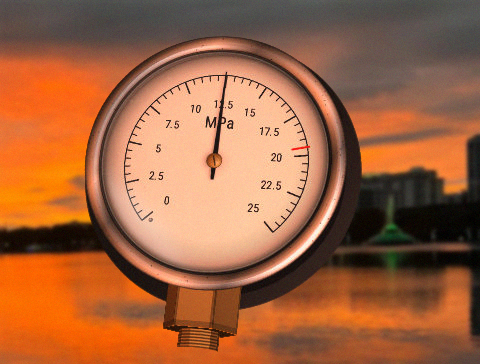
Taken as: MPa 12.5
